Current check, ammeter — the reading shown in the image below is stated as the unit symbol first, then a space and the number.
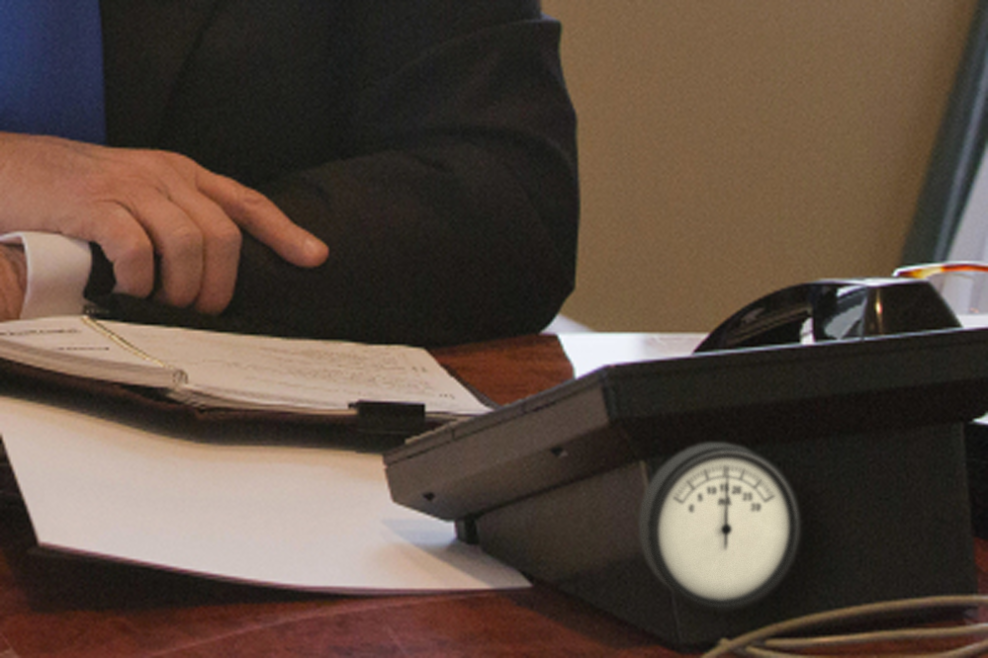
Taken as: mA 15
